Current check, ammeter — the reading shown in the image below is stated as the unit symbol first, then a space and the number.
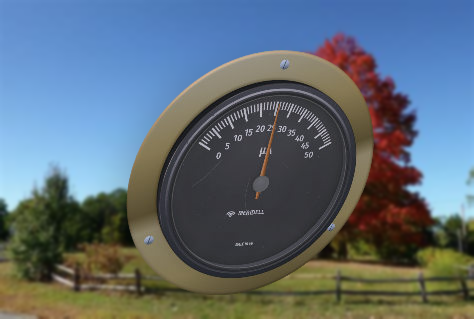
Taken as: µA 25
